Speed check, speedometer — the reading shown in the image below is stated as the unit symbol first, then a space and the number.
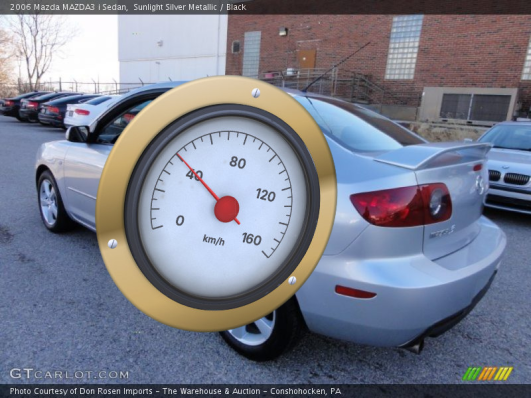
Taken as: km/h 40
